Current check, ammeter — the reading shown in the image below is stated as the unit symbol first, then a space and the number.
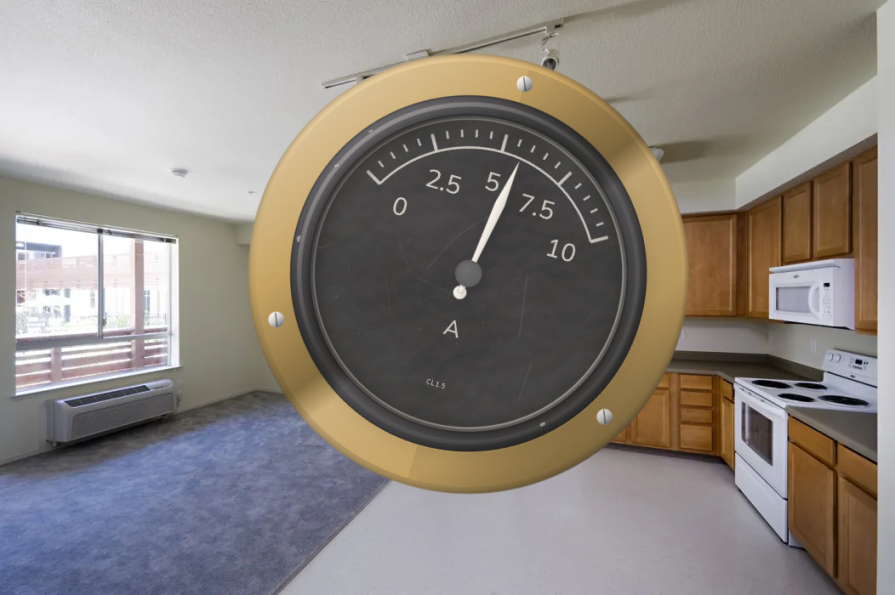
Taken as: A 5.75
